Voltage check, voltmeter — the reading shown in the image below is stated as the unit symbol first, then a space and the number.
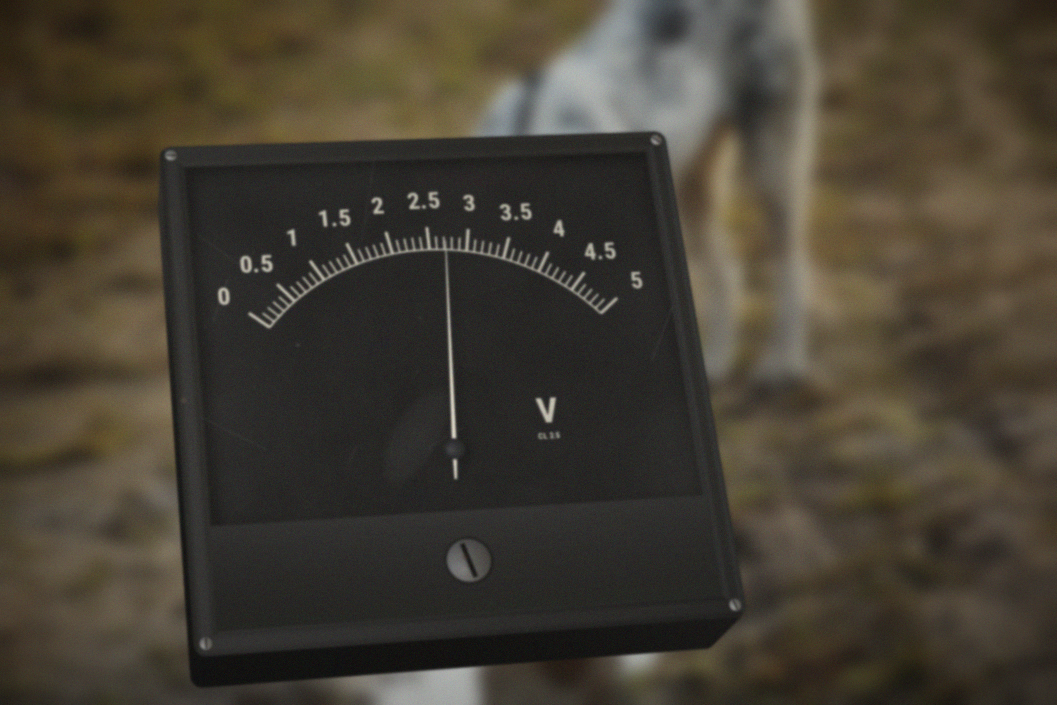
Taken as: V 2.7
